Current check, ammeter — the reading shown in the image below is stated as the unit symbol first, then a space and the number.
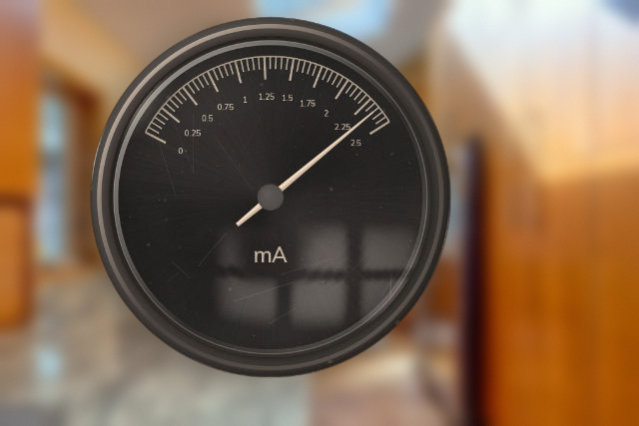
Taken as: mA 2.35
